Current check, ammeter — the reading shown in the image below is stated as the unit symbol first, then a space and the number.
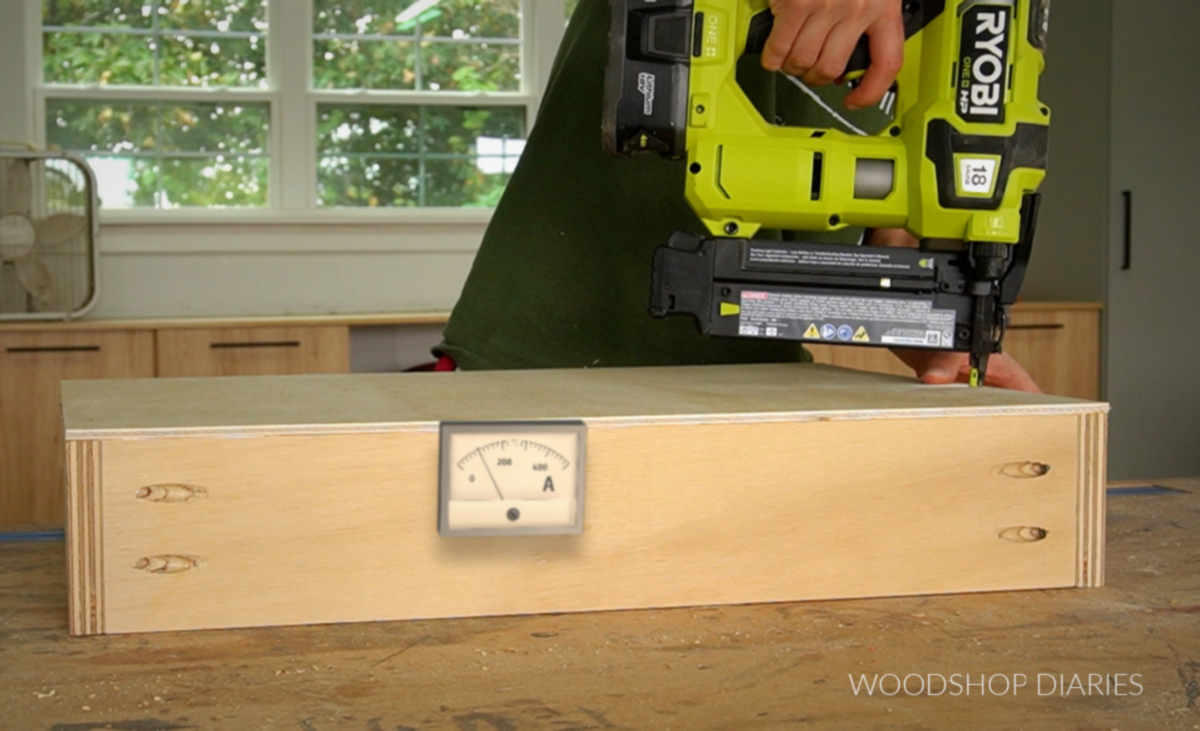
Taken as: A 100
